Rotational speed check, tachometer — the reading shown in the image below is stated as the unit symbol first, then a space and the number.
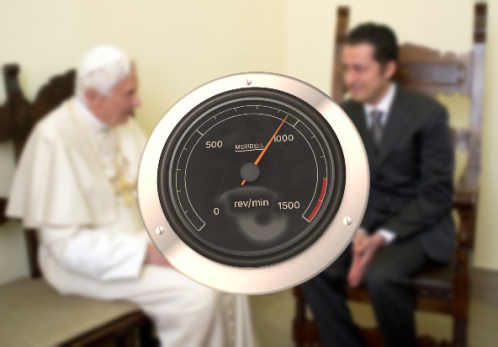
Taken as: rpm 950
